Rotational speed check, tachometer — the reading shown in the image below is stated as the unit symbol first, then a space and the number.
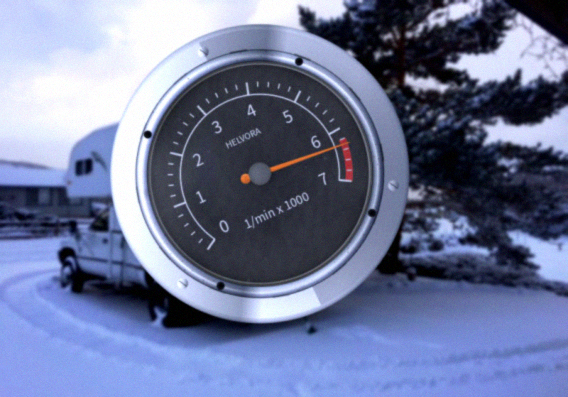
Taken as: rpm 6300
